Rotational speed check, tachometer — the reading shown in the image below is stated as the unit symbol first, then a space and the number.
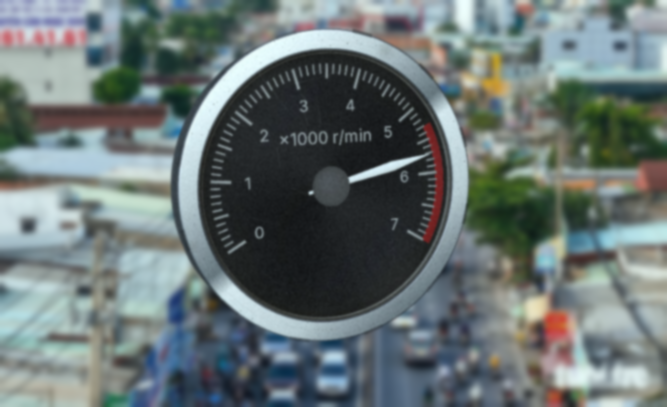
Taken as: rpm 5700
